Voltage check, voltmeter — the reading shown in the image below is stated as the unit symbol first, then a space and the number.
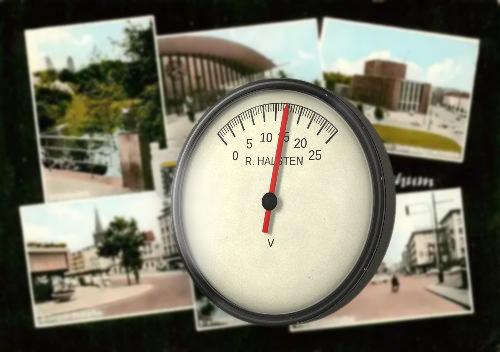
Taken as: V 15
